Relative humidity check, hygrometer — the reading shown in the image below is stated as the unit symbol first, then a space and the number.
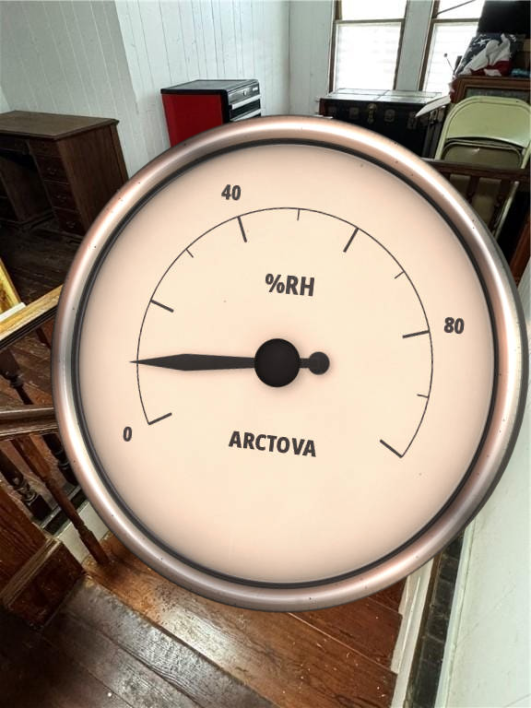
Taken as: % 10
